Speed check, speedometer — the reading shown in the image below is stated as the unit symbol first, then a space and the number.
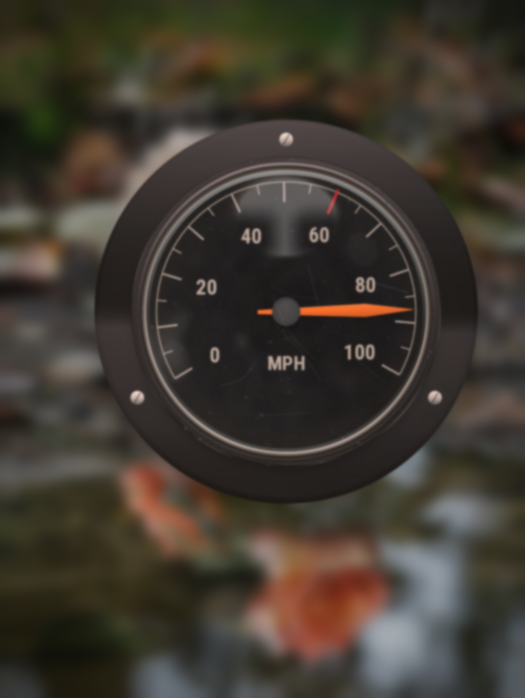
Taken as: mph 87.5
